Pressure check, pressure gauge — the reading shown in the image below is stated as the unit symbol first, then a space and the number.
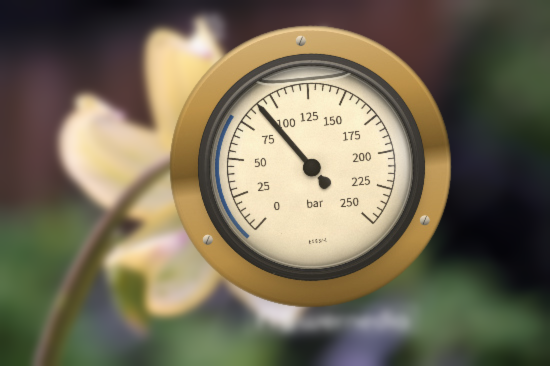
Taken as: bar 90
